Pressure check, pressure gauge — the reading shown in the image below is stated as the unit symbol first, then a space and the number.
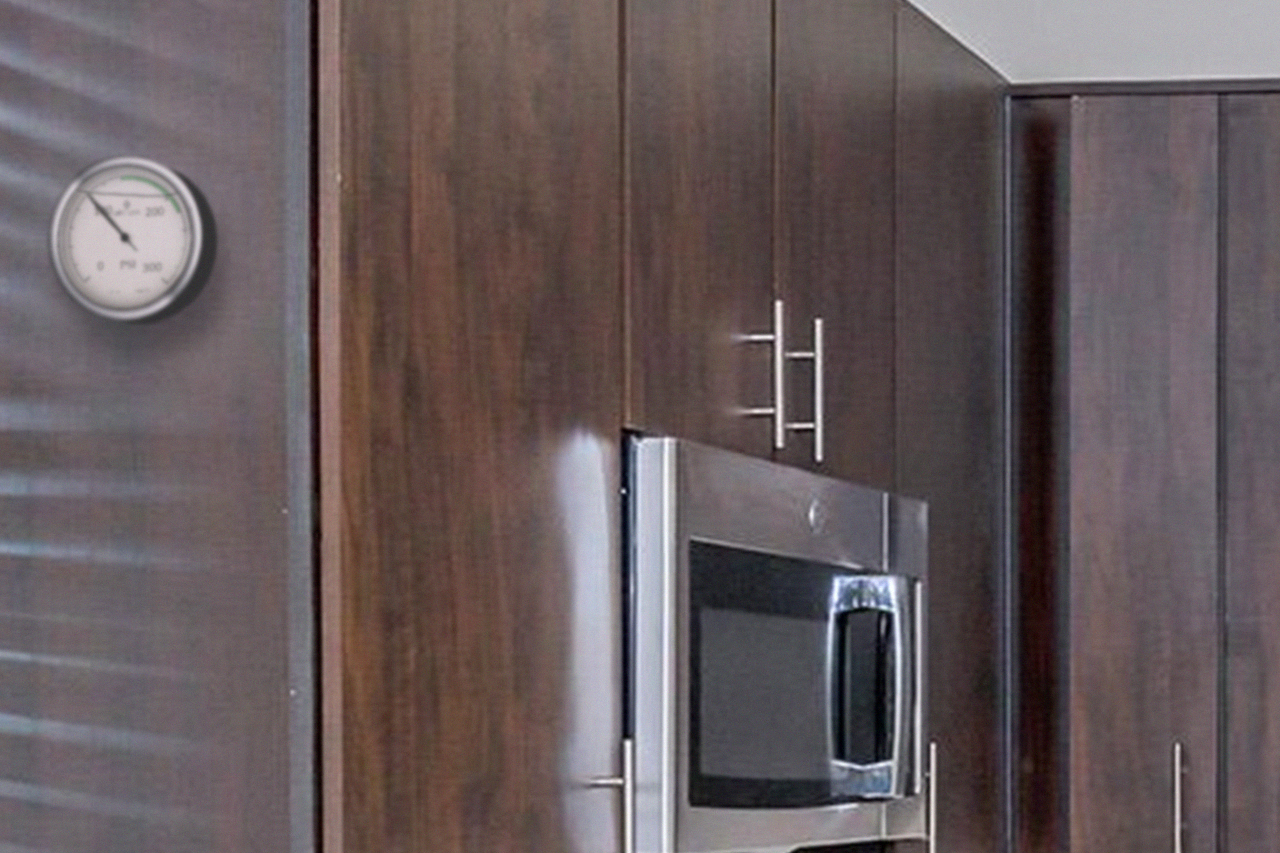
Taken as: psi 100
